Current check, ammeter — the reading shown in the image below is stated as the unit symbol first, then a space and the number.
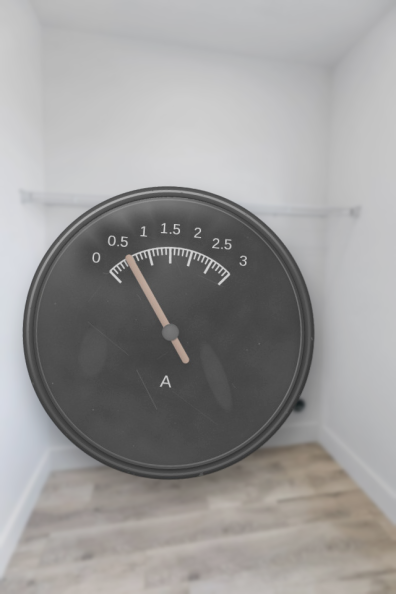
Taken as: A 0.5
